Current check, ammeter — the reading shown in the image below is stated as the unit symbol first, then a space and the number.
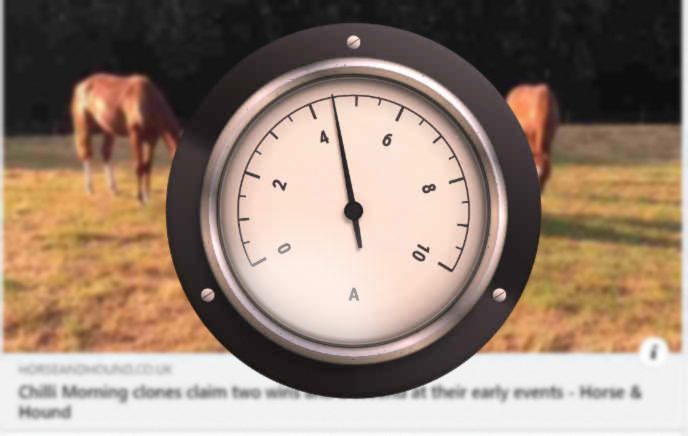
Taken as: A 4.5
